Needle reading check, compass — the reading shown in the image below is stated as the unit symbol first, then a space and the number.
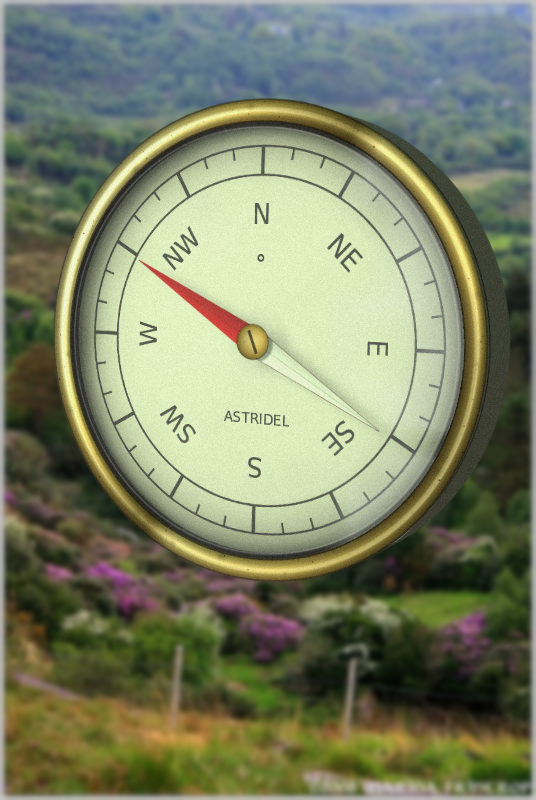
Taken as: ° 300
